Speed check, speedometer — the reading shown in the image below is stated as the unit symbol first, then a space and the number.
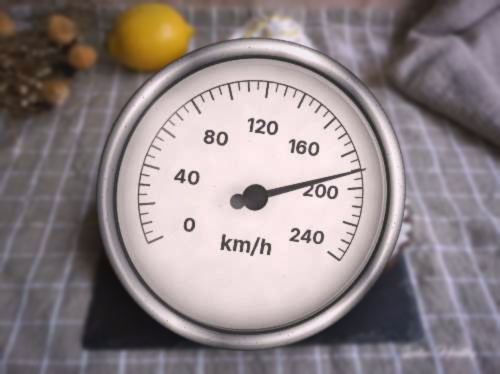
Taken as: km/h 190
